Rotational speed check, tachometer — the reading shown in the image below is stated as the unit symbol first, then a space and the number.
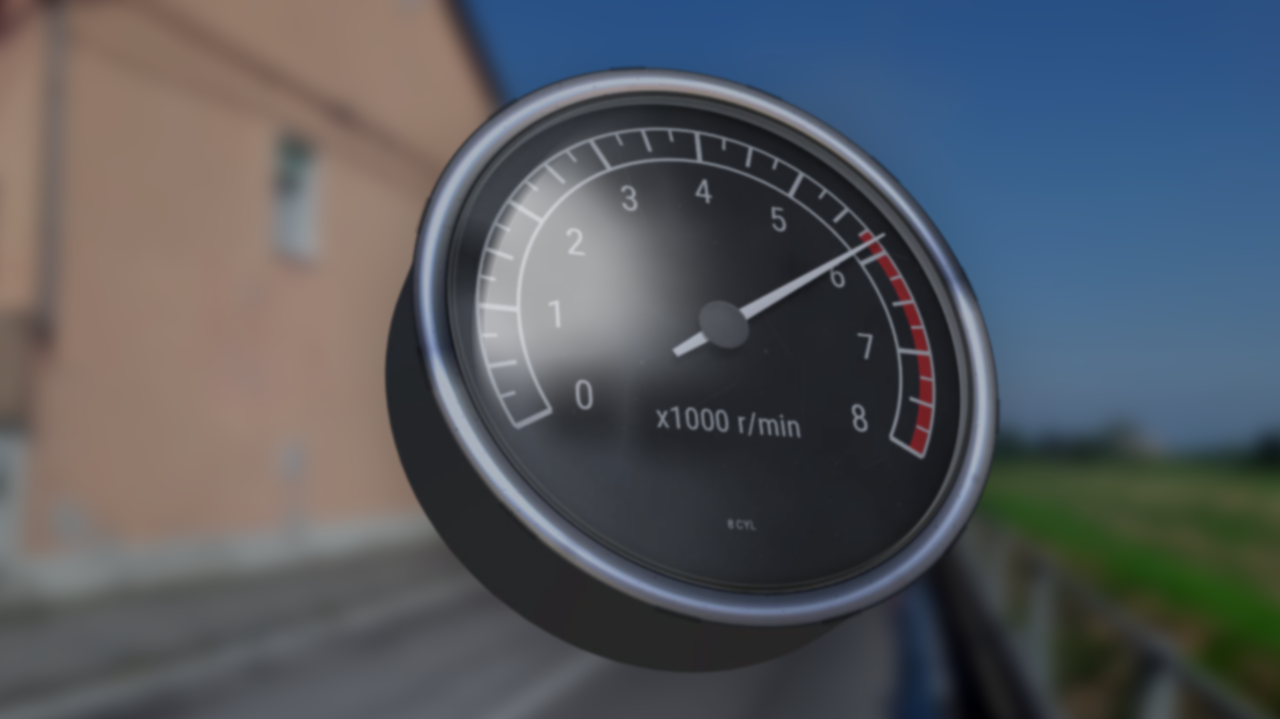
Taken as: rpm 5875
